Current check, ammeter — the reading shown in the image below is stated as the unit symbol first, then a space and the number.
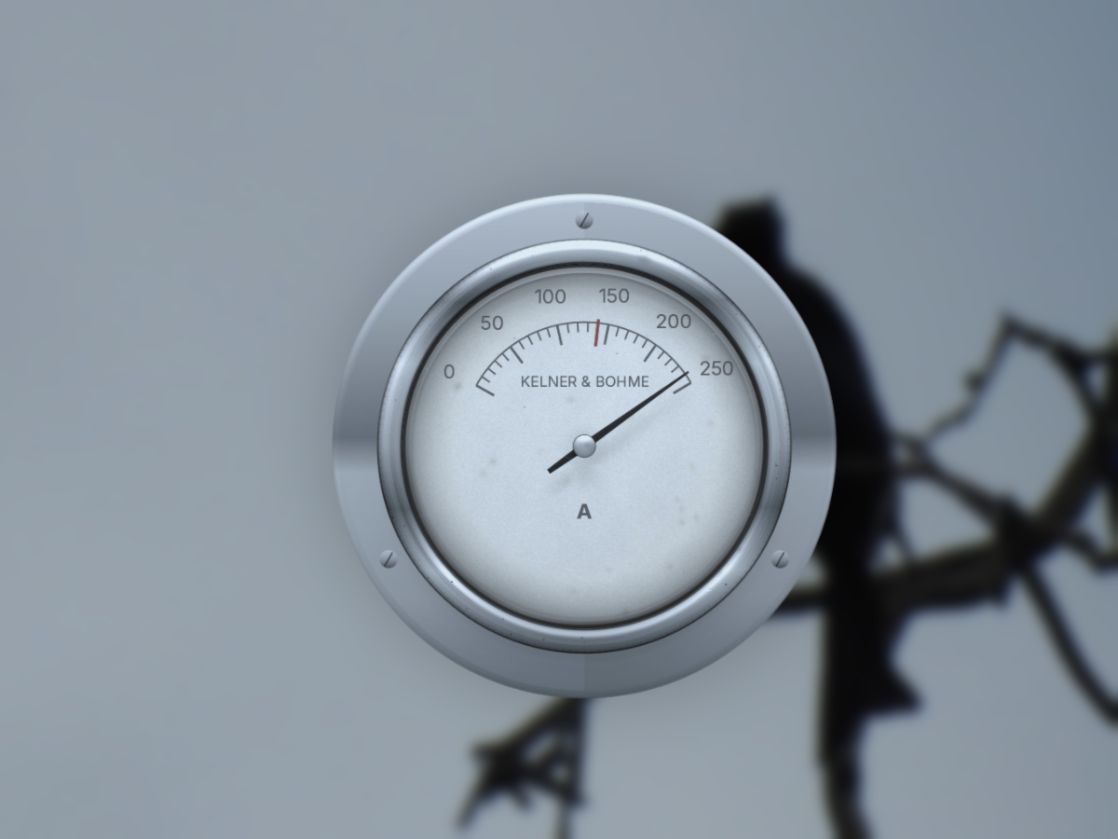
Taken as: A 240
